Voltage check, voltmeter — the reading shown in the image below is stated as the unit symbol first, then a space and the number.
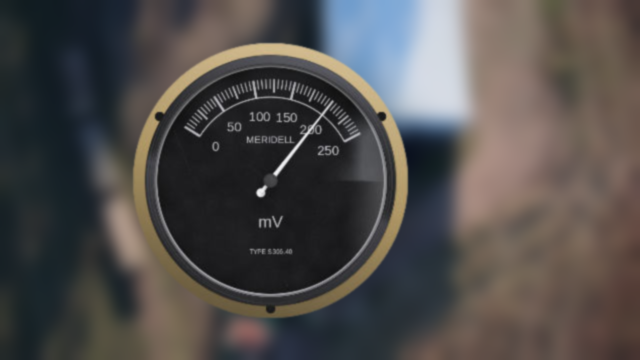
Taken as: mV 200
